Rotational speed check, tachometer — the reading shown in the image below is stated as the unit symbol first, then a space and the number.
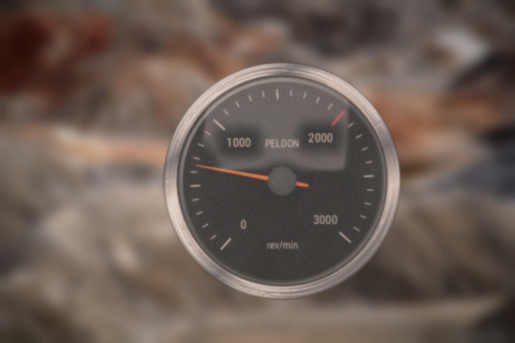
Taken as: rpm 650
